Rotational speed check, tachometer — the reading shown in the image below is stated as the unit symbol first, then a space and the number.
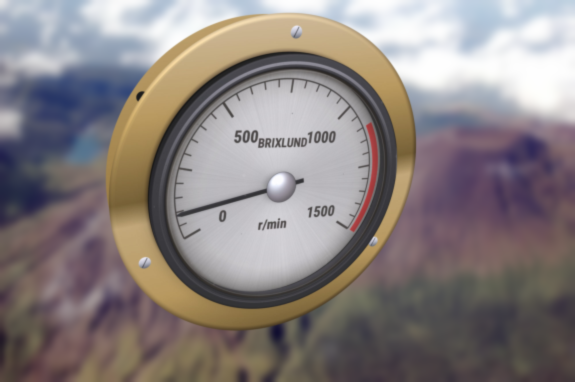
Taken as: rpm 100
